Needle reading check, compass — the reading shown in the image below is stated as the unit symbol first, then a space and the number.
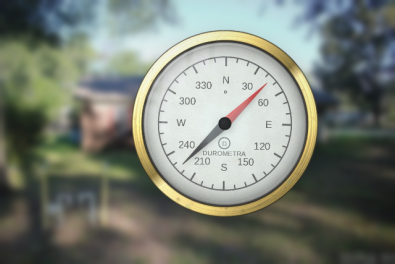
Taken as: ° 45
